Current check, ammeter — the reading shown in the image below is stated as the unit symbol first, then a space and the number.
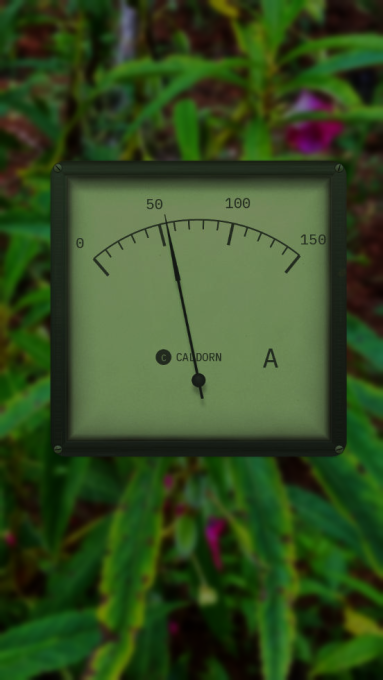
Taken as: A 55
